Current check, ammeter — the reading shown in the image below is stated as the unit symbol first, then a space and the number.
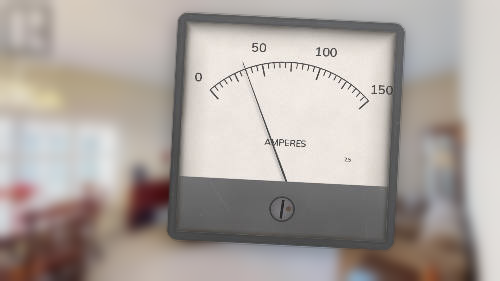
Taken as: A 35
